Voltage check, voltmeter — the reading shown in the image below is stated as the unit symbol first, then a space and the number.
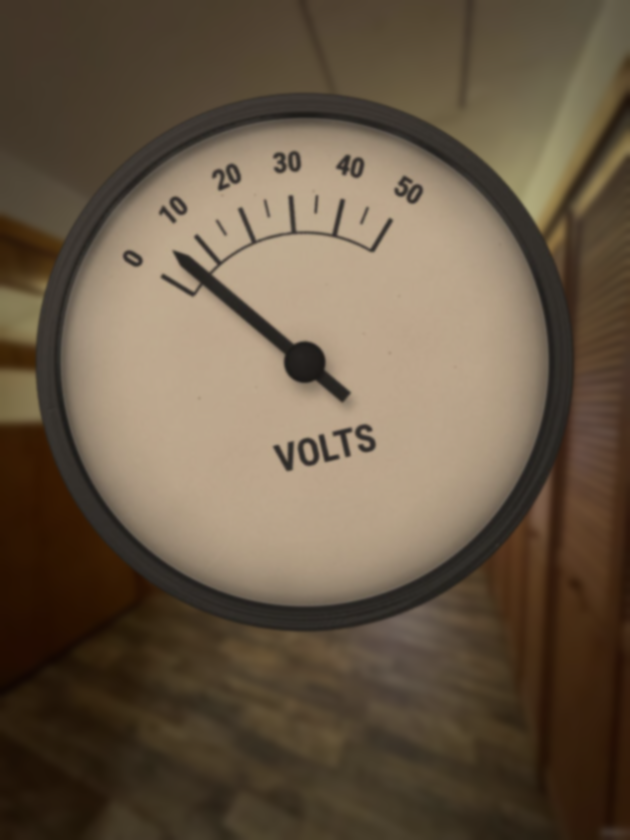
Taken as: V 5
